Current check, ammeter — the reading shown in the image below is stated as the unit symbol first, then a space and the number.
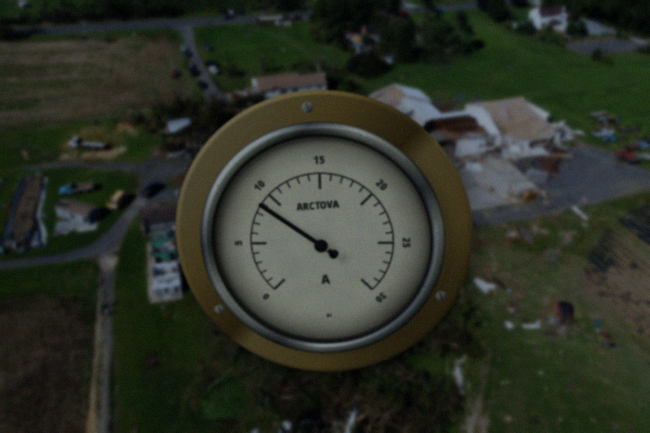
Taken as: A 9
